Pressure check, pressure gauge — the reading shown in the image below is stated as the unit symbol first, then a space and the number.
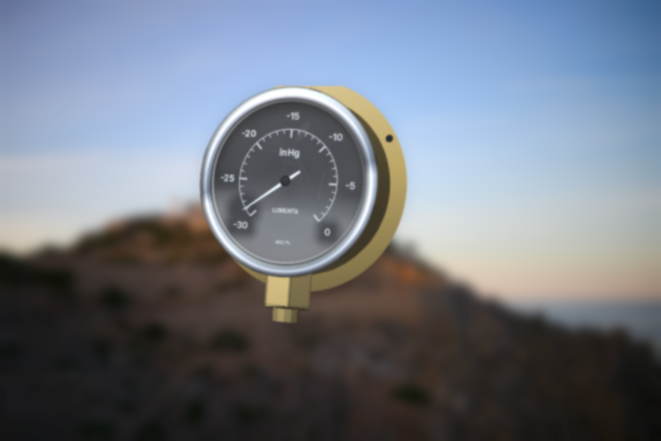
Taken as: inHg -29
